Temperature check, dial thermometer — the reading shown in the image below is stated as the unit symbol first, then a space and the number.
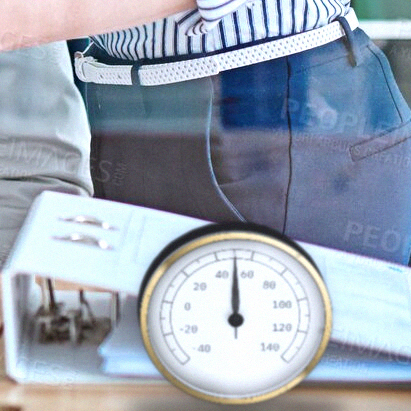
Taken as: °F 50
